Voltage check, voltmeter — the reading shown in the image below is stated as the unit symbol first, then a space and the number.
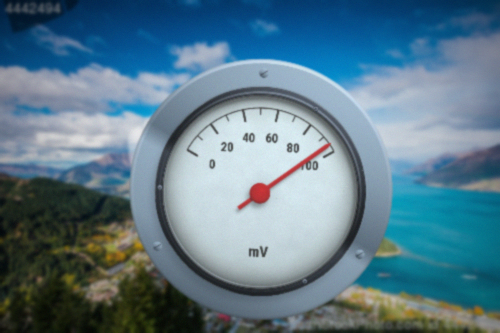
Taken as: mV 95
